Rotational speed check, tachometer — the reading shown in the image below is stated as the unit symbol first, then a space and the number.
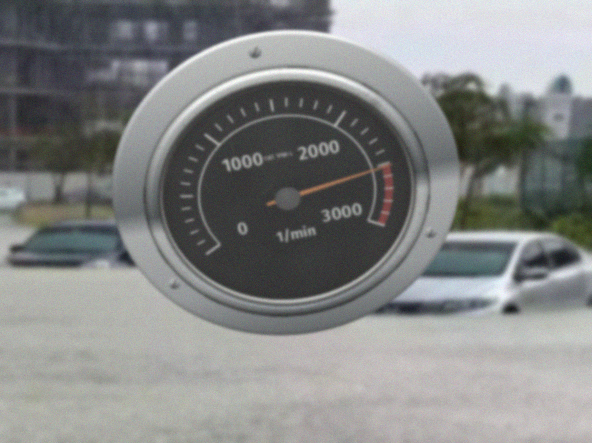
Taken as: rpm 2500
